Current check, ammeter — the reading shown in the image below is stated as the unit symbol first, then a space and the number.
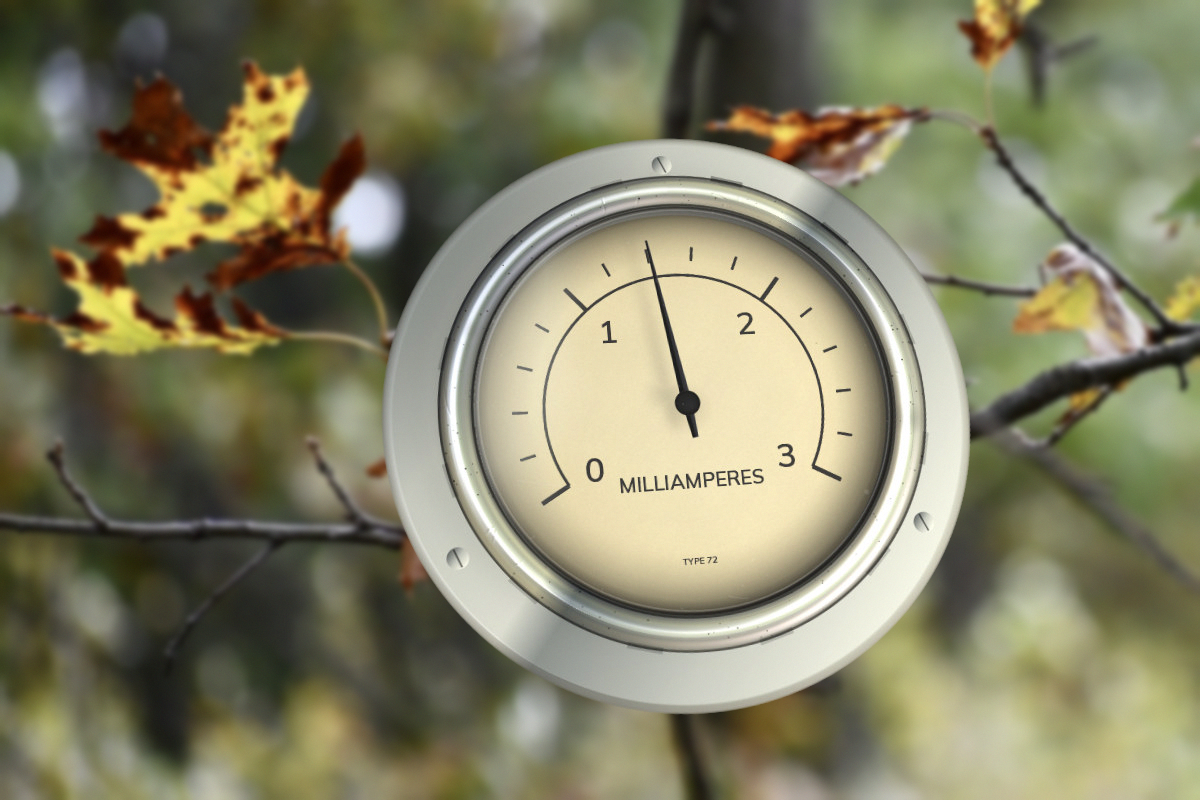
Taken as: mA 1.4
